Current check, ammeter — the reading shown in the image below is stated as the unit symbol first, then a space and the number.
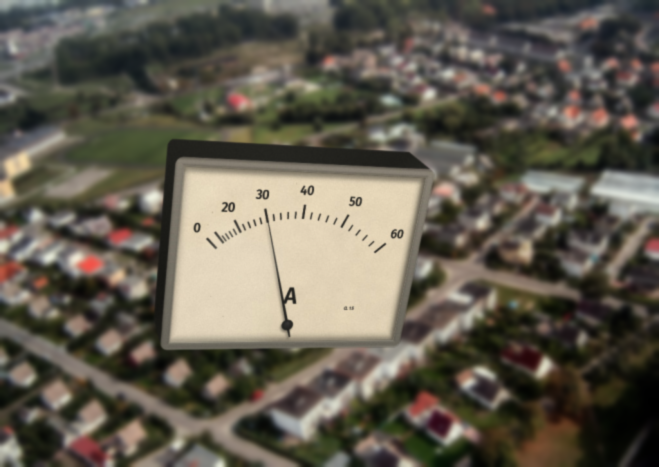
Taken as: A 30
